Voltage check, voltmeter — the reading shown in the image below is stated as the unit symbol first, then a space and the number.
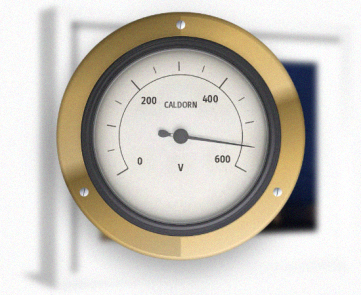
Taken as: V 550
